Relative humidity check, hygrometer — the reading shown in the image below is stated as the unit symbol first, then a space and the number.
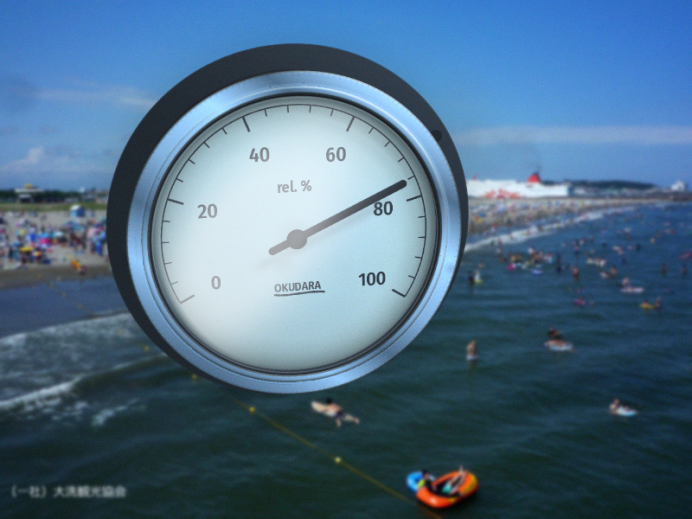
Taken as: % 76
